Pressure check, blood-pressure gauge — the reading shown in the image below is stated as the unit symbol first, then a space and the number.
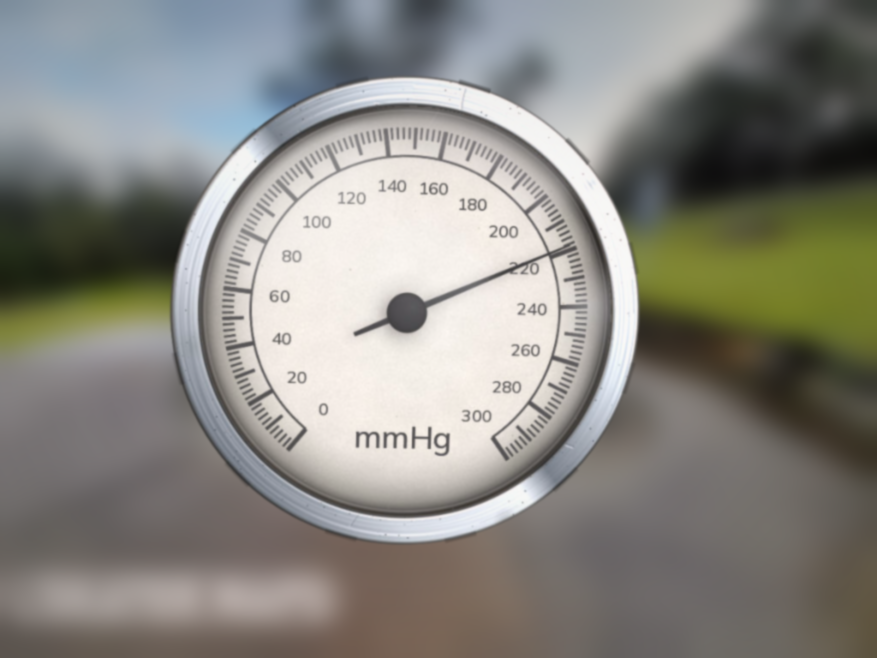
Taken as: mmHg 218
